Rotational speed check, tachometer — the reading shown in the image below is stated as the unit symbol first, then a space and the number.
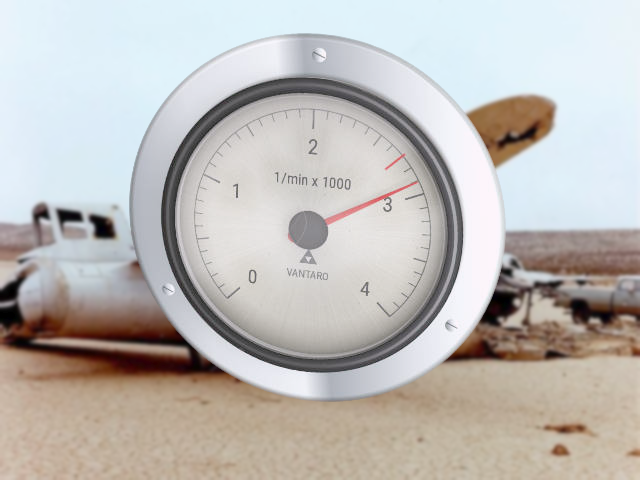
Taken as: rpm 2900
